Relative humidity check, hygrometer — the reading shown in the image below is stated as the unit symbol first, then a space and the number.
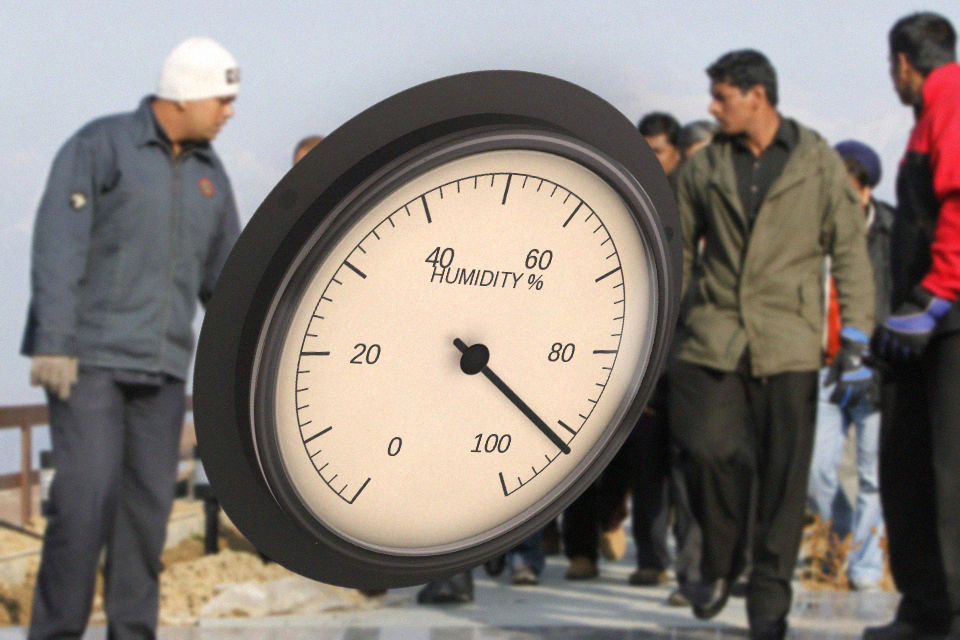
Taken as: % 92
